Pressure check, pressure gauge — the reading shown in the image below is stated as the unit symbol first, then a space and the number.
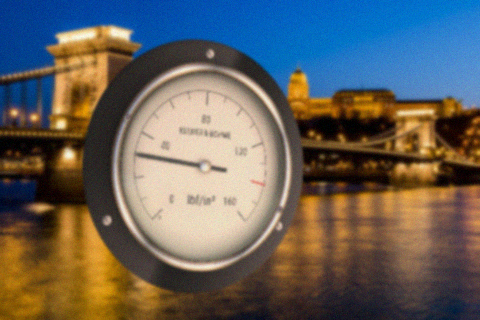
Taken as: psi 30
